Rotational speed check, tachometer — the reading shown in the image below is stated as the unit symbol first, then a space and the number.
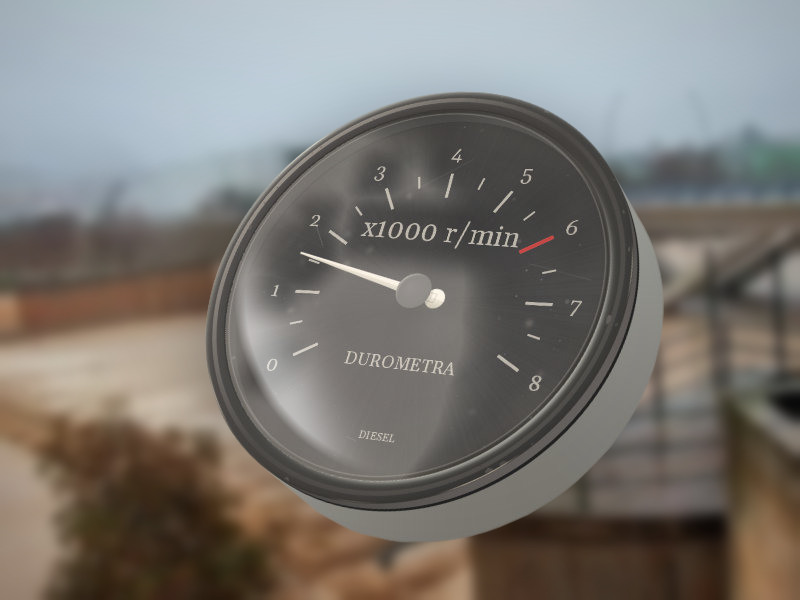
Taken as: rpm 1500
